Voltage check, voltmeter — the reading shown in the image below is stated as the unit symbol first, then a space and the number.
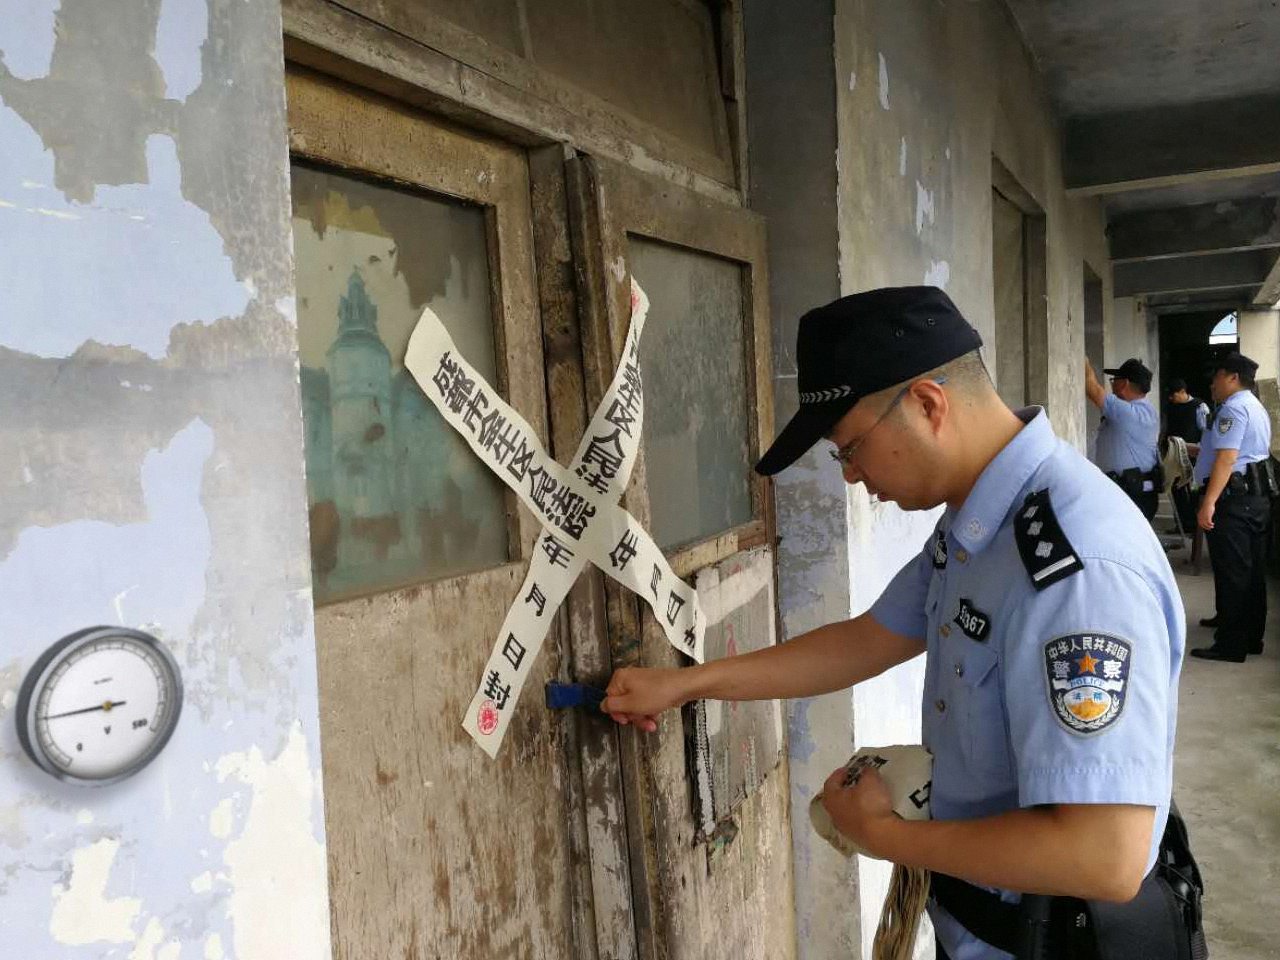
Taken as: V 100
